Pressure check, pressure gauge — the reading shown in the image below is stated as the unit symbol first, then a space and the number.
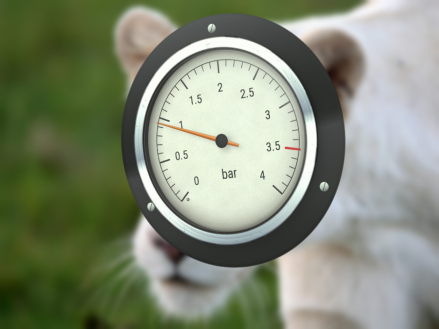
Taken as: bar 0.95
